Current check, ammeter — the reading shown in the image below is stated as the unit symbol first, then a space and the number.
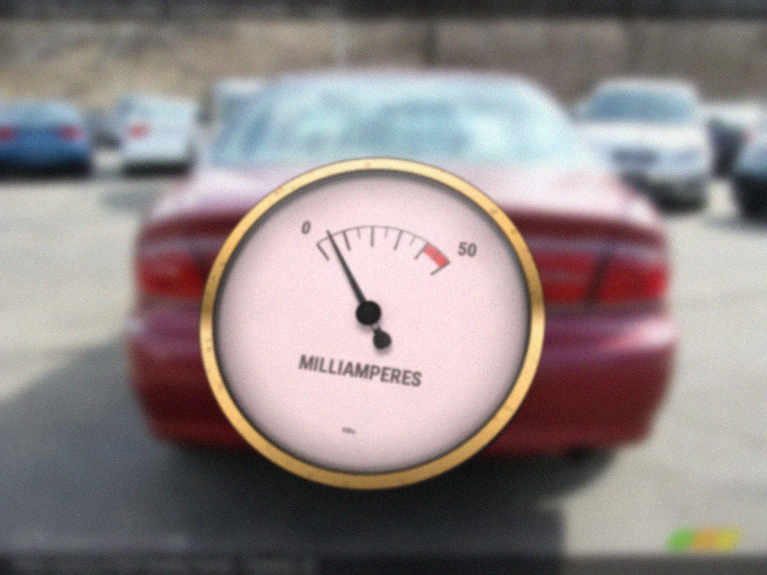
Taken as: mA 5
